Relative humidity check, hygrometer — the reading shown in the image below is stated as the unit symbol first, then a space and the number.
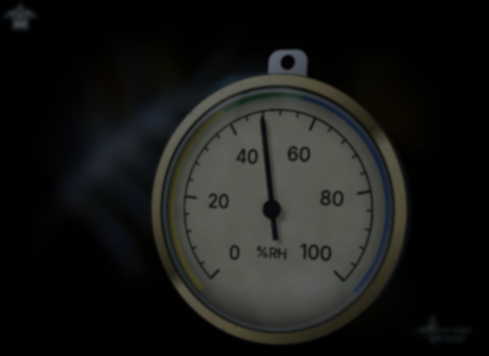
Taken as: % 48
